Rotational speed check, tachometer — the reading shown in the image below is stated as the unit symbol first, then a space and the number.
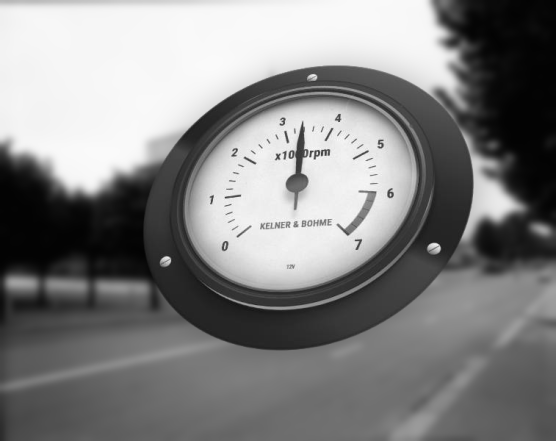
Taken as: rpm 3400
